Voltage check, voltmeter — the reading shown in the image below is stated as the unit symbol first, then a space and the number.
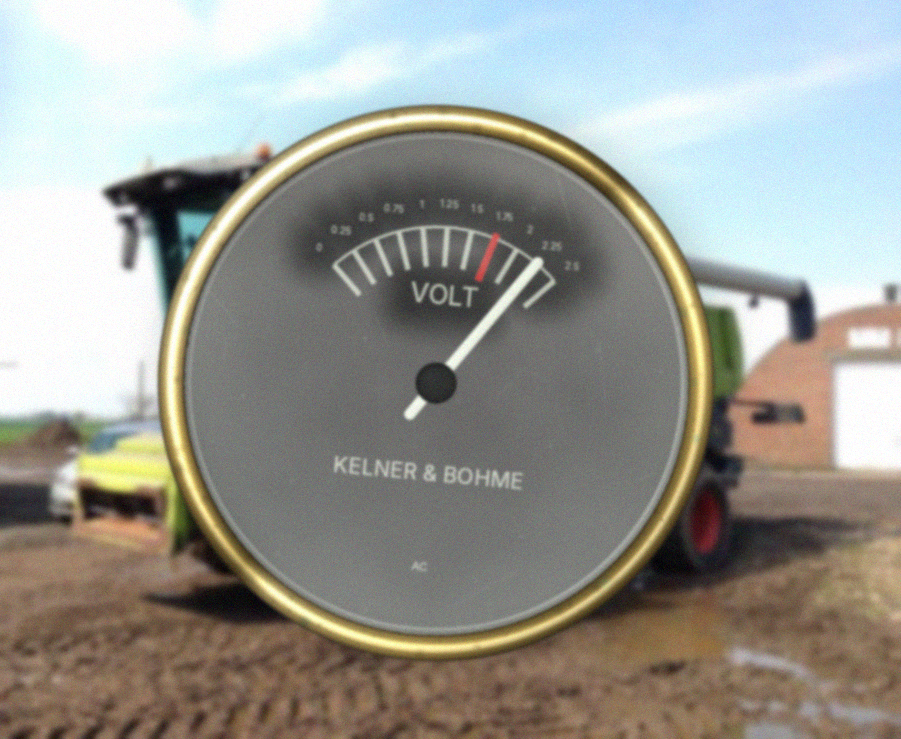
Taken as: V 2.25
